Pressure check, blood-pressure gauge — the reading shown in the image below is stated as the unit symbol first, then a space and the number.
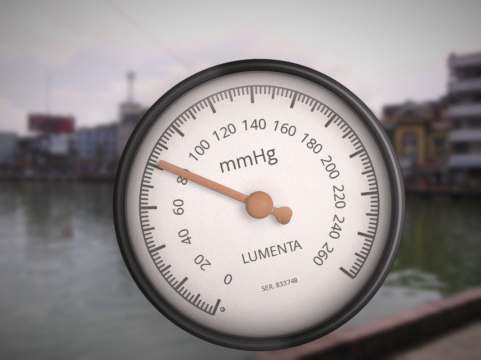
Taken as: mmHg 82
